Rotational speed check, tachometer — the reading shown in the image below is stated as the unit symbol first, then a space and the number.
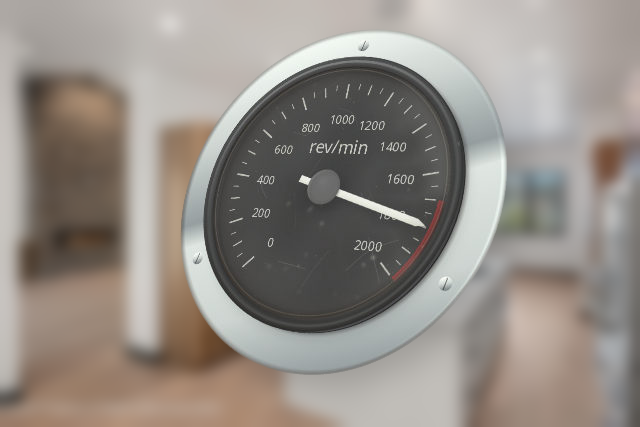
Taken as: rpm 1800
